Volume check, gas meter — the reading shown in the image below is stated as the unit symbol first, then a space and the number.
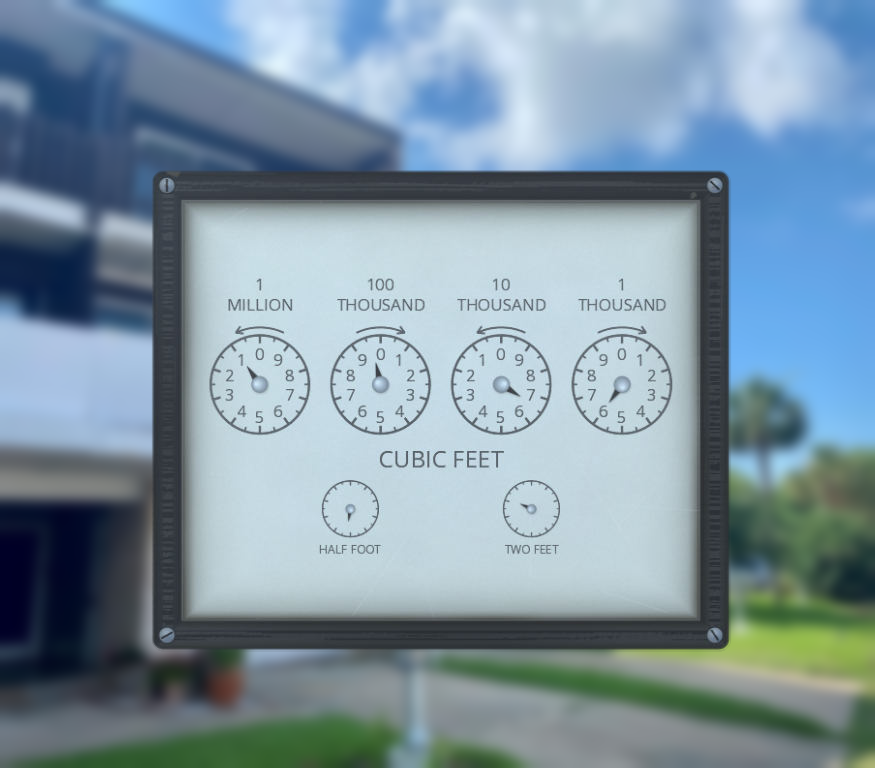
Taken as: ft³ 96600
